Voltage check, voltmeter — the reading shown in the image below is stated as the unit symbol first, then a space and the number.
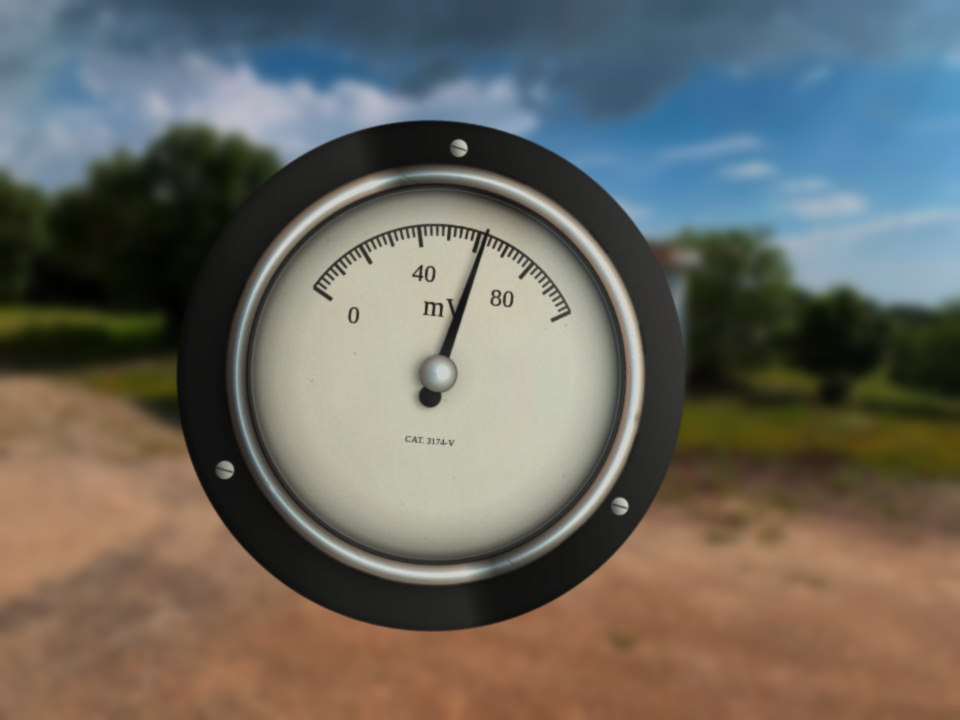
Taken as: mV 62
